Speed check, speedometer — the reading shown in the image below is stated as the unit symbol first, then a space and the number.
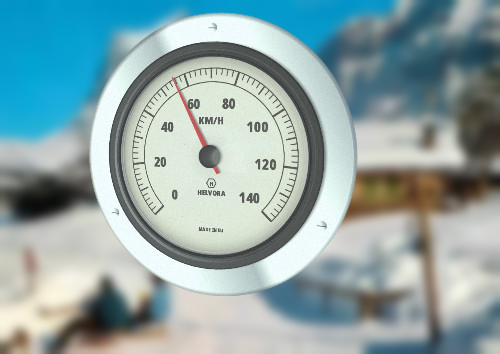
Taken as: km/h 56
